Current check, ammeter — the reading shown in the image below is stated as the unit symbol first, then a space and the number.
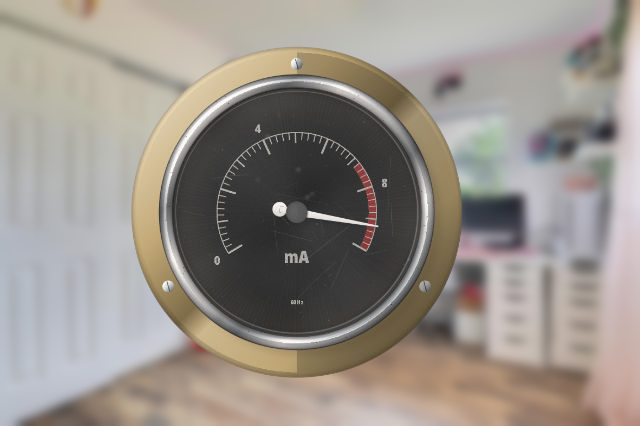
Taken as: mA 9.2
